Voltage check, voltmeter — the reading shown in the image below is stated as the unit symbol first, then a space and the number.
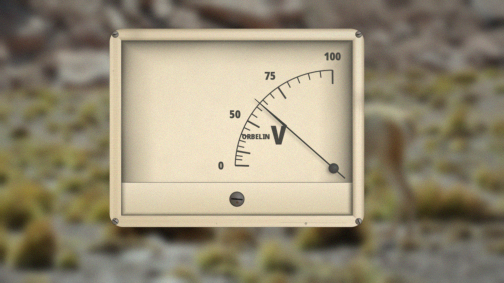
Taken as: V 62.5
